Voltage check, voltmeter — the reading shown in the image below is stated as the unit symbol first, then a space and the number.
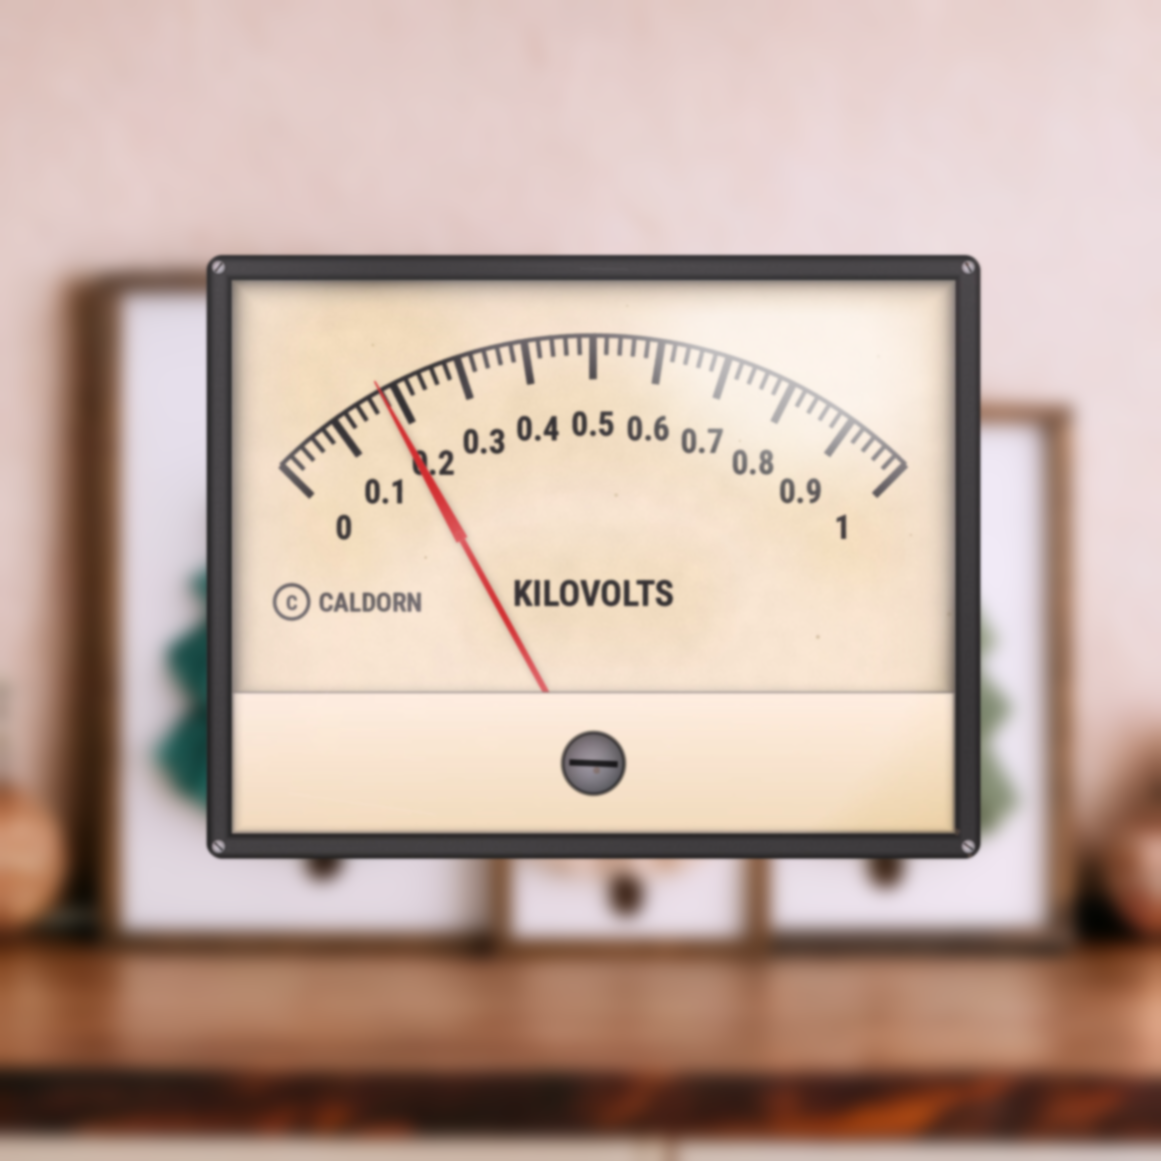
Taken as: kV 0.18
